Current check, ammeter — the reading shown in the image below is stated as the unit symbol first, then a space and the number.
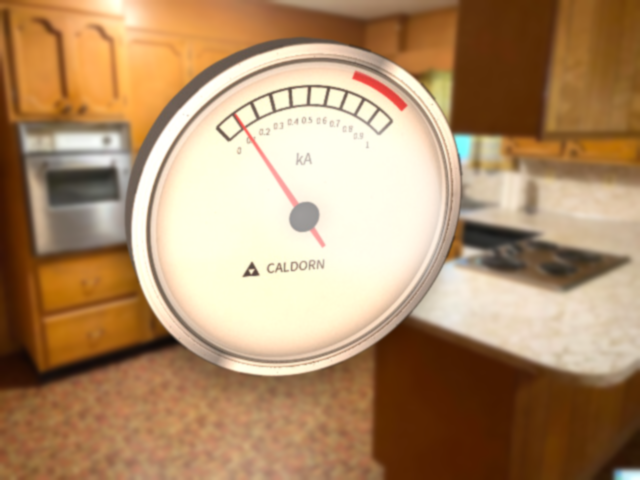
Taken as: kA 0.1
